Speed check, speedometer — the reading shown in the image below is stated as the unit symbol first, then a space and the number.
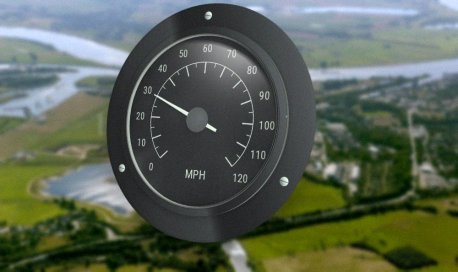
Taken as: mph 30
